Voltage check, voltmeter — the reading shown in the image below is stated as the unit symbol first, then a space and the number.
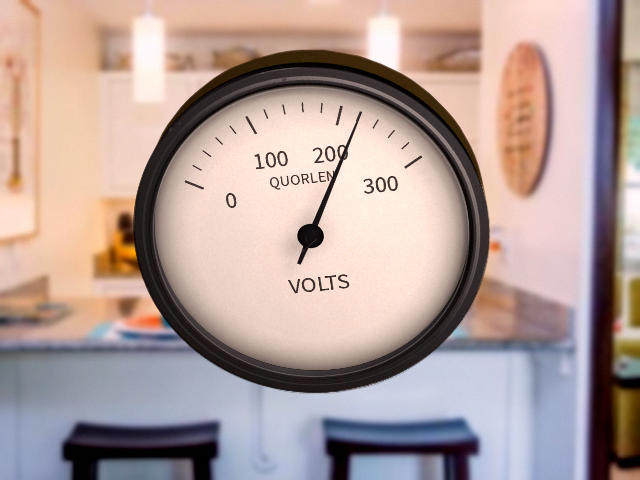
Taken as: V 220
